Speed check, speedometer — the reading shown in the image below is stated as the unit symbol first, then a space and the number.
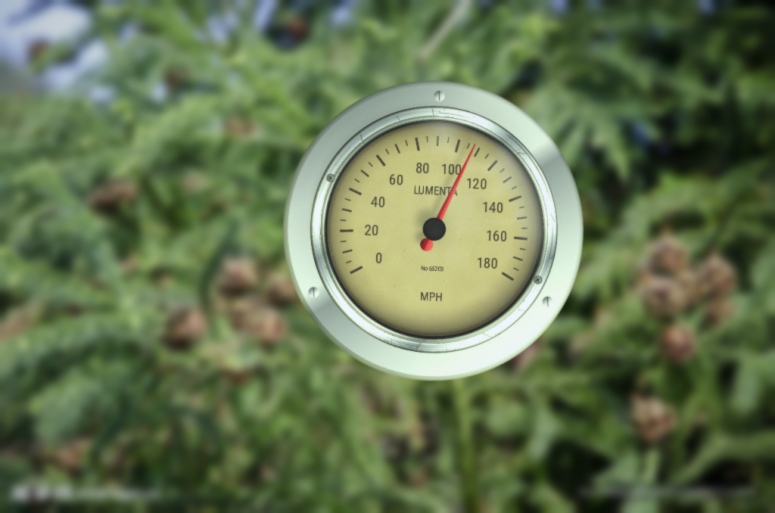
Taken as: mph 107.5
